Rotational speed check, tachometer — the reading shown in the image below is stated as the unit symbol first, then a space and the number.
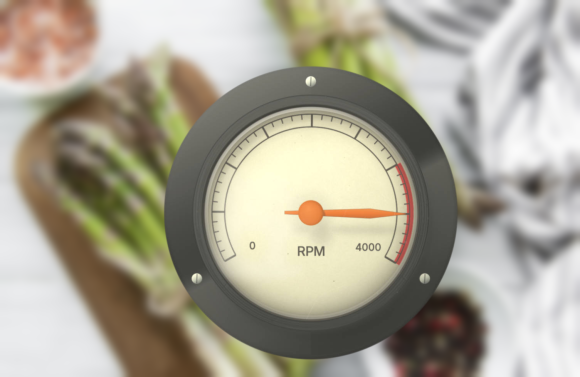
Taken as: rpm 3500
